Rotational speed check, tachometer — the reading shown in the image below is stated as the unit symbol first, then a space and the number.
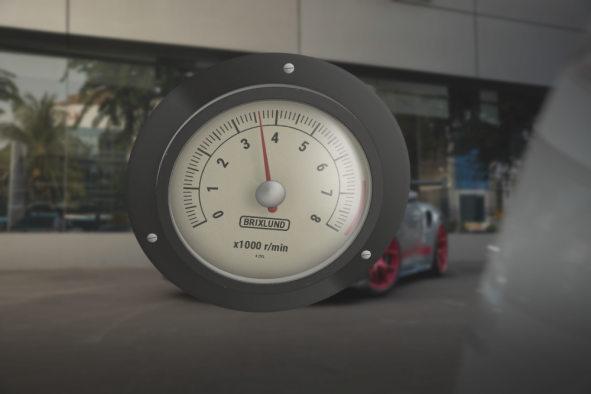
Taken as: rpm 3600
